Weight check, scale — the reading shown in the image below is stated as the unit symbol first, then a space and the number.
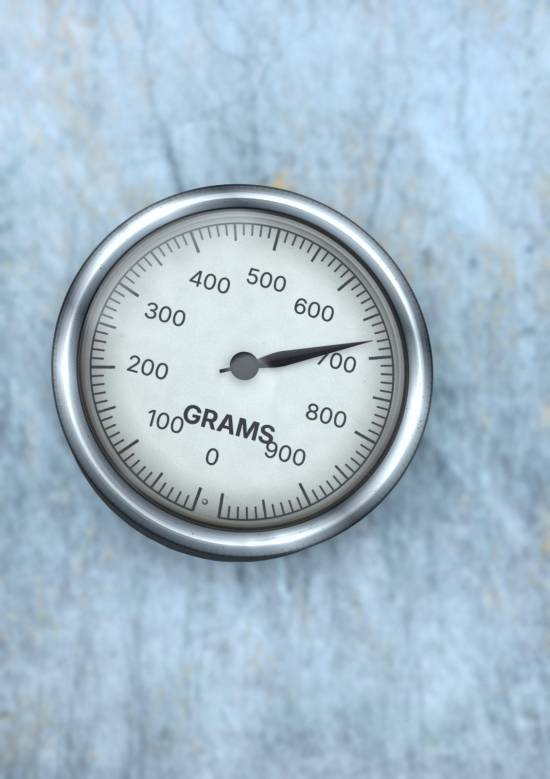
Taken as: g 680
